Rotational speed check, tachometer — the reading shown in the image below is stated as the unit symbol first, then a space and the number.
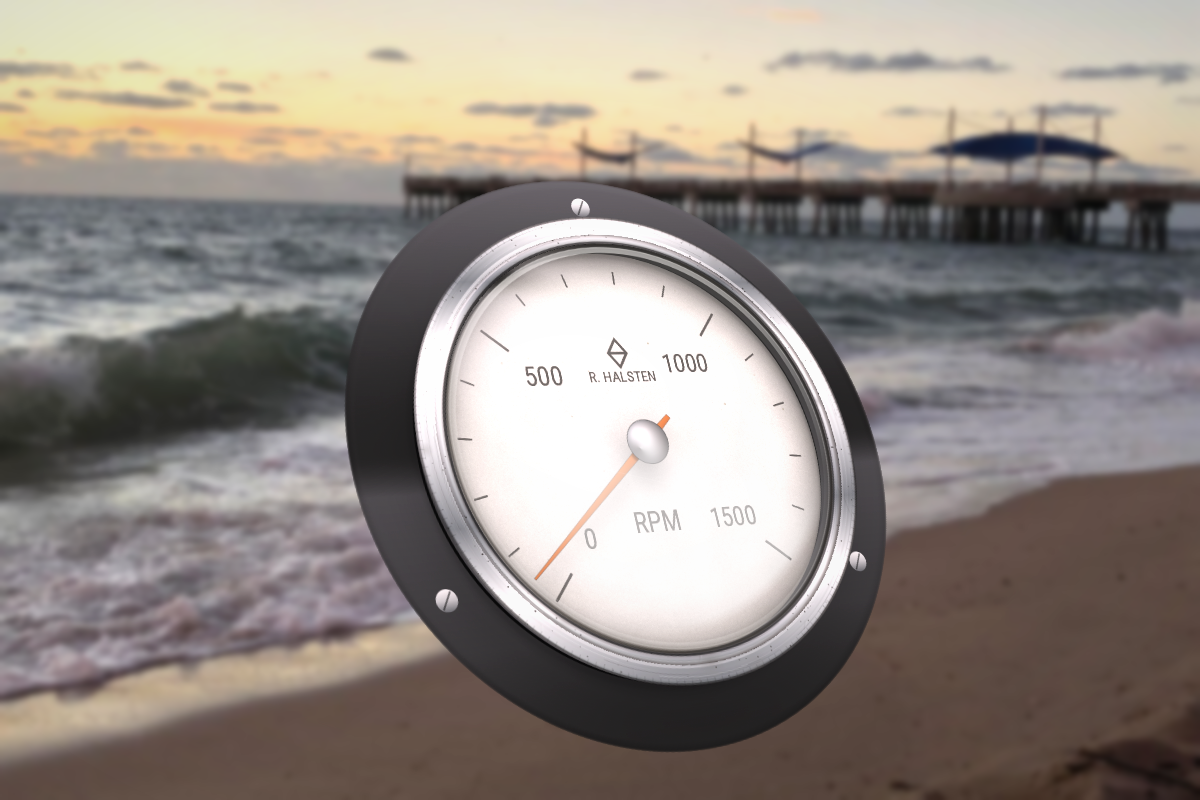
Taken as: rpm 50
